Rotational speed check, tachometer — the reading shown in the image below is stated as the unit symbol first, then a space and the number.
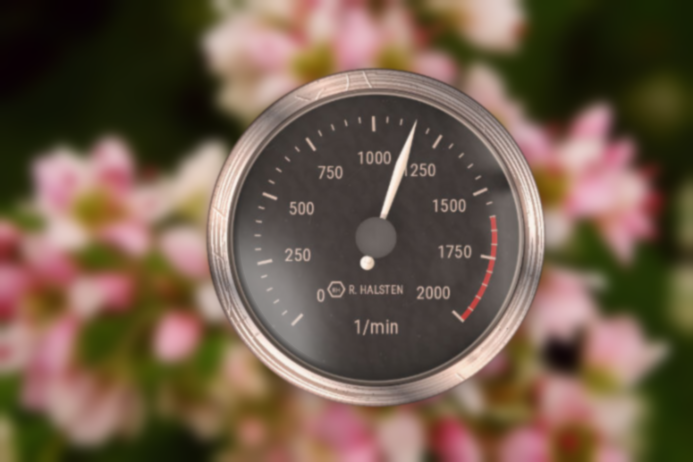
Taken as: rpm 1150
